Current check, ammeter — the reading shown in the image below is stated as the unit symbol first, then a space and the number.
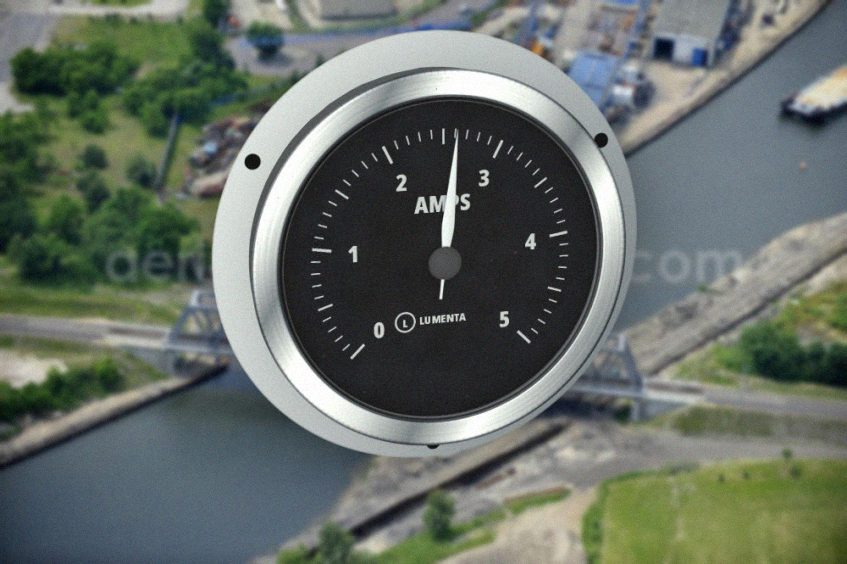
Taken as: A 2.6
